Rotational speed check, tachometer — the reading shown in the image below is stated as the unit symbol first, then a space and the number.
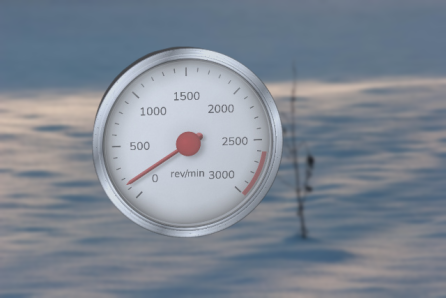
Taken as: rpm 150
